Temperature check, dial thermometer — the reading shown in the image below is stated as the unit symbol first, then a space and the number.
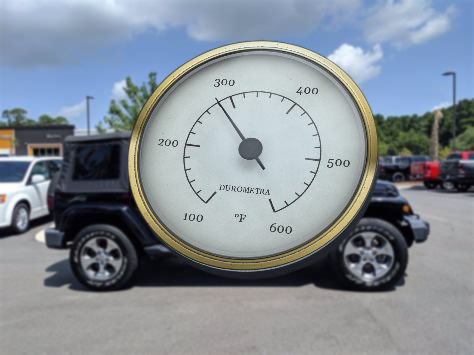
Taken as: °F 280
